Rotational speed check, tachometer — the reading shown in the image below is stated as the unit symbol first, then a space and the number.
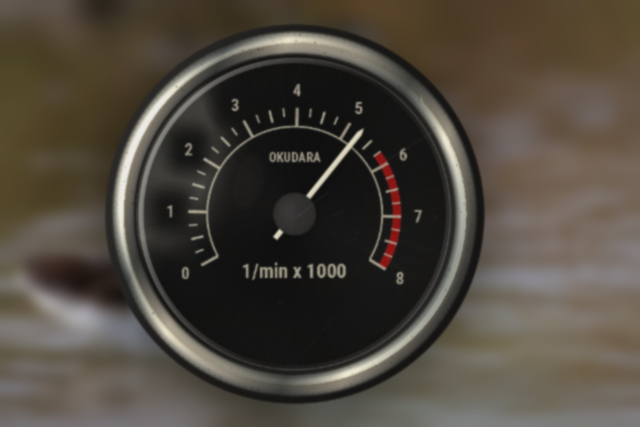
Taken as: rpm 5250
